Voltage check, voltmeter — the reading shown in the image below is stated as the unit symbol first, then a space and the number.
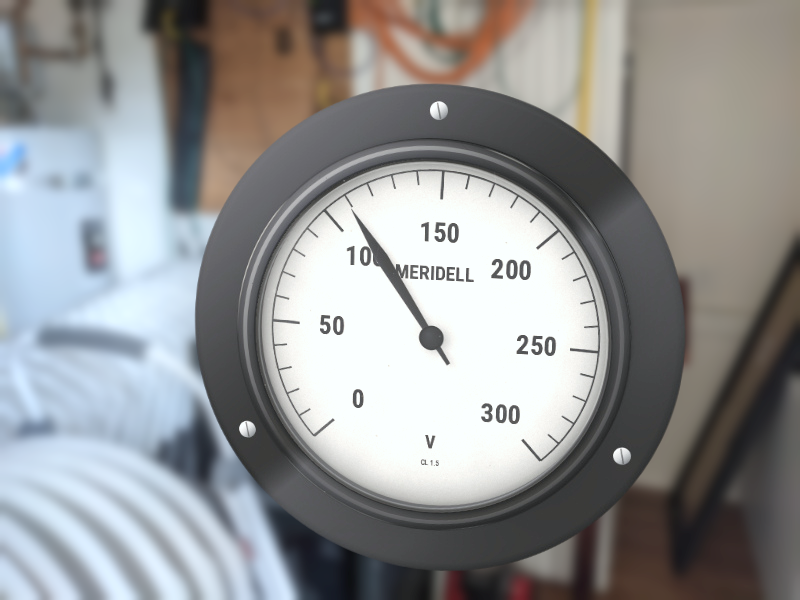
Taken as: V 110
